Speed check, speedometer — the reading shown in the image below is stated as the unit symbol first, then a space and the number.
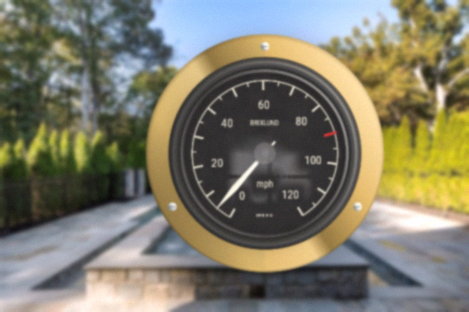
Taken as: mph 5
